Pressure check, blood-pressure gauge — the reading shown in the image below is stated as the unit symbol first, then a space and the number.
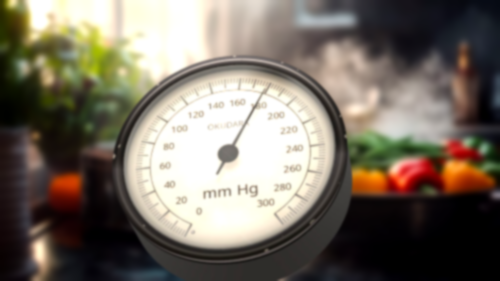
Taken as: mmHg 180
